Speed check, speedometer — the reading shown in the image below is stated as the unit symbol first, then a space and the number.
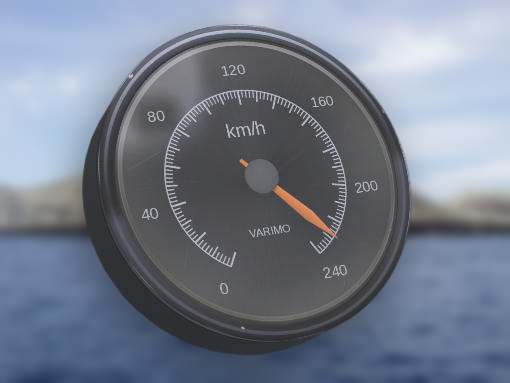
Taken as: km/h 230
